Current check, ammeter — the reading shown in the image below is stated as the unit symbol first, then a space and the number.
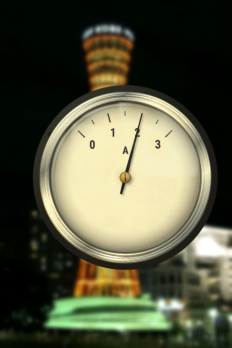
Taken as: A 2
